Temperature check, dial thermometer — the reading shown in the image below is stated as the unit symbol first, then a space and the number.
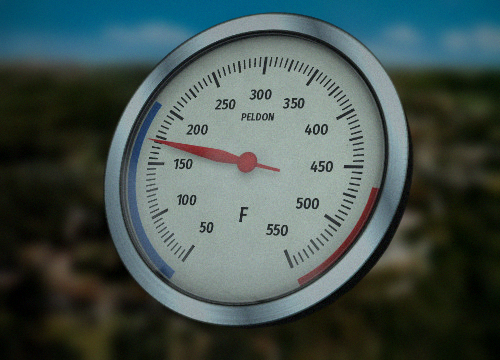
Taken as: °F 170
